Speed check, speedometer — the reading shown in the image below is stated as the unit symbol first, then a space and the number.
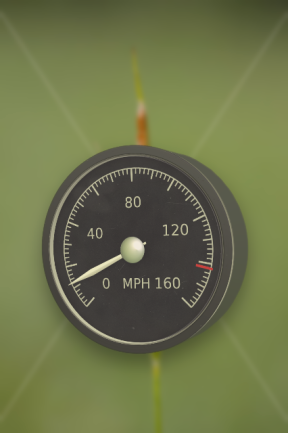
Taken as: mph 12
